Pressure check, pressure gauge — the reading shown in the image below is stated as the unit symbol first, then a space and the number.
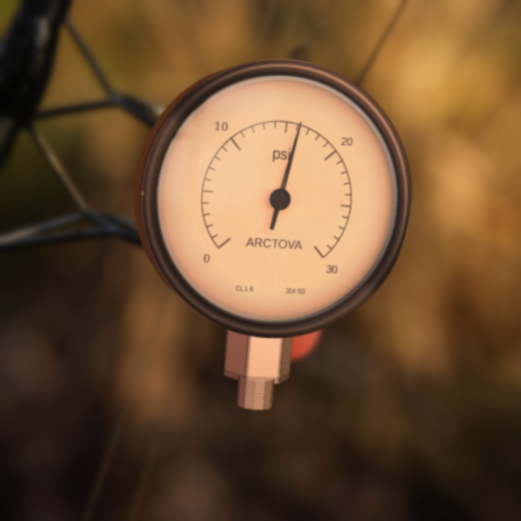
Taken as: psi 16
